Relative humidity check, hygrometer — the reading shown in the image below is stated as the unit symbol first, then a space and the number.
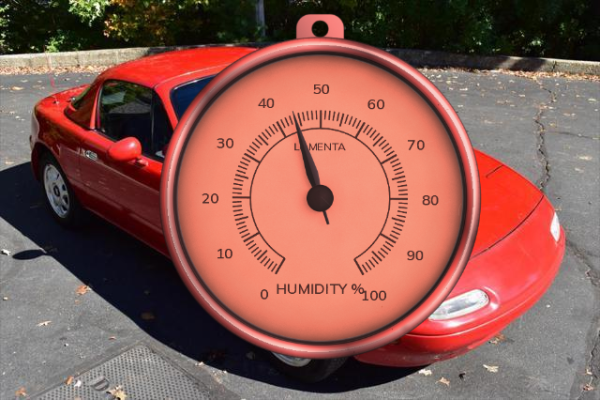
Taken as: % 44
